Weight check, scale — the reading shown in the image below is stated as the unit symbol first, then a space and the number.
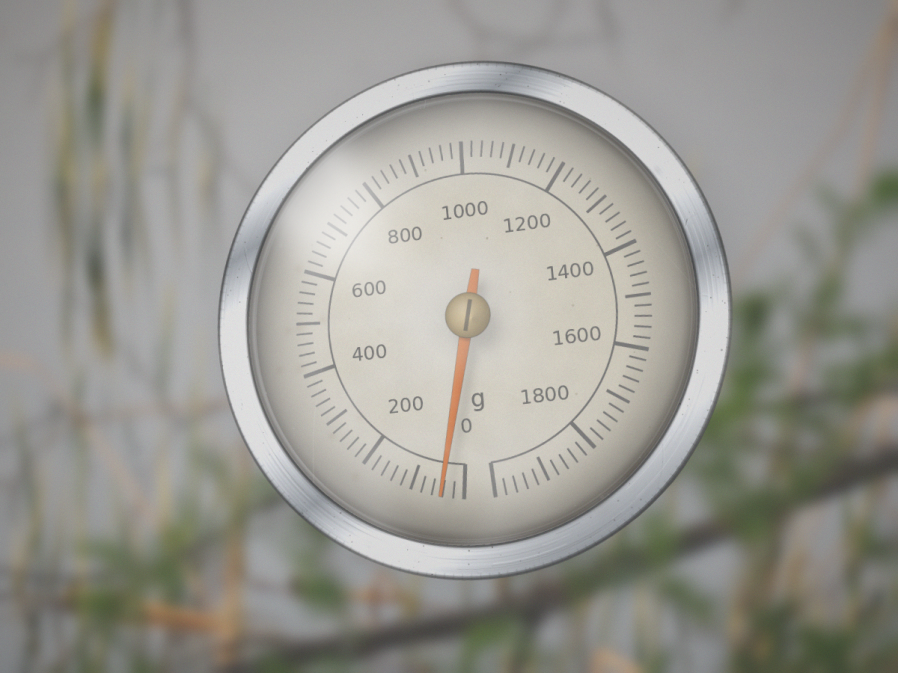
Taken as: g 40
